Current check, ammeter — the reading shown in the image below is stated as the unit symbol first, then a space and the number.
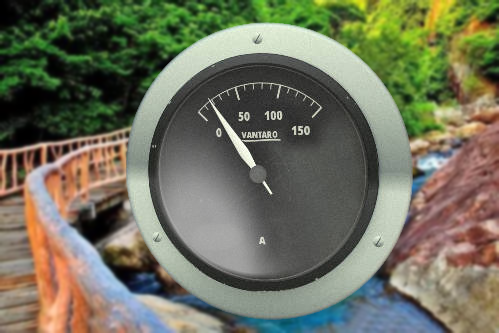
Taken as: A 20
